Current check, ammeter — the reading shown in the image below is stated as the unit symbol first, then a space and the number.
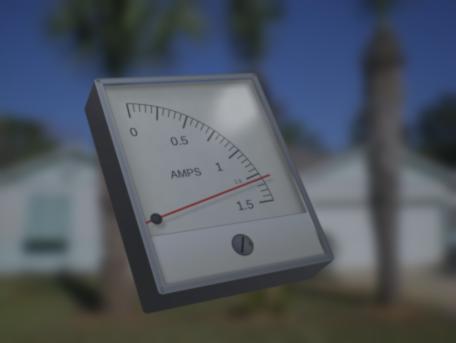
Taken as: A 1.3
